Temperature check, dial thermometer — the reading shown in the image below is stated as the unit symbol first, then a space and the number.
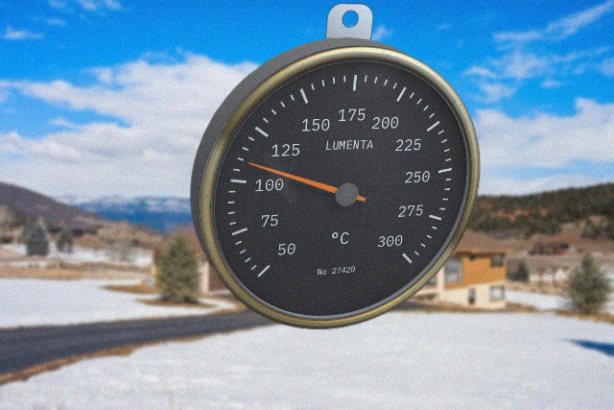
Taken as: °C 110
